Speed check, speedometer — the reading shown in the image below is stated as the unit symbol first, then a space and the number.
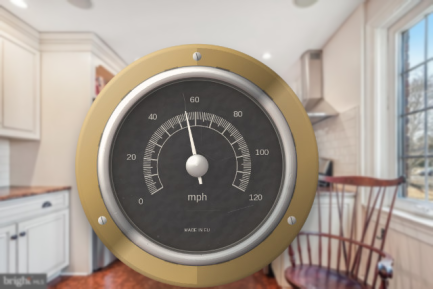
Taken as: mph 55
